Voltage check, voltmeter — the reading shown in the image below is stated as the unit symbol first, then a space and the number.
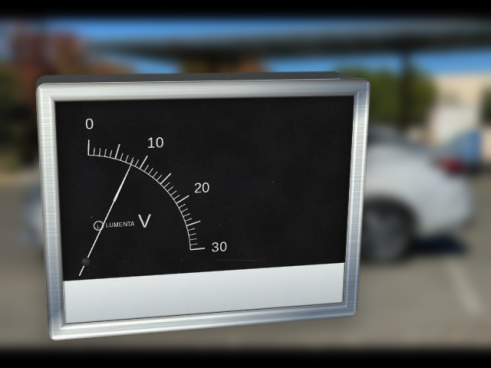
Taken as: V 8
